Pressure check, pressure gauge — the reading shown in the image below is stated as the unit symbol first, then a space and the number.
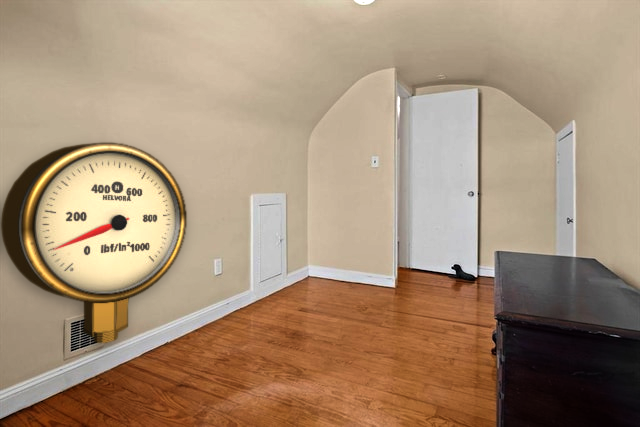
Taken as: psi 80
